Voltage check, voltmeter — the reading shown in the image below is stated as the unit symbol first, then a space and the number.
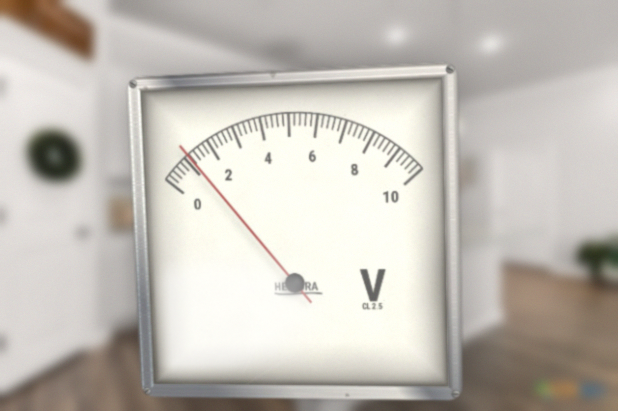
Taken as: V 1.2
